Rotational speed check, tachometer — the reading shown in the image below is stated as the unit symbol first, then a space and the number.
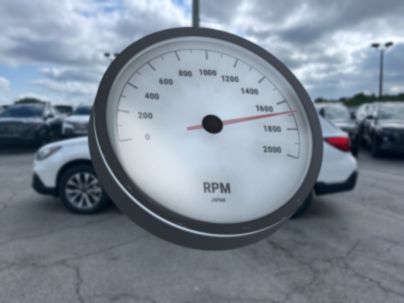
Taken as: rpm 1700
